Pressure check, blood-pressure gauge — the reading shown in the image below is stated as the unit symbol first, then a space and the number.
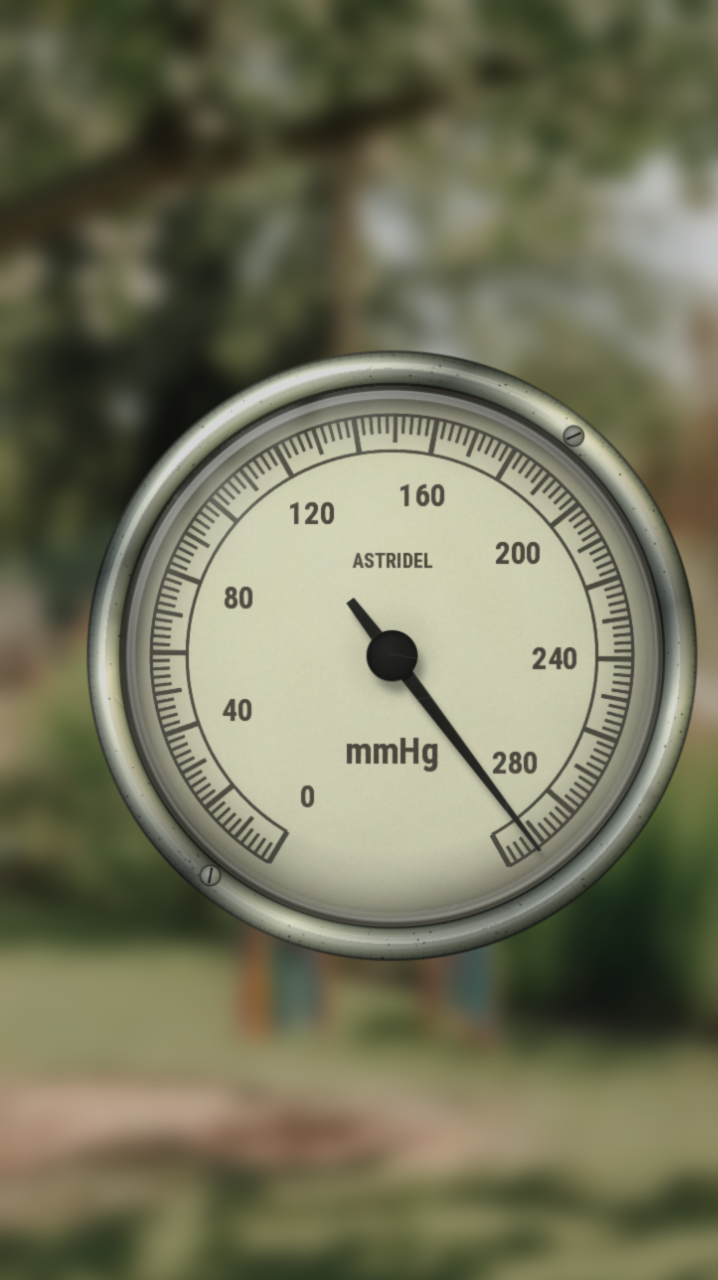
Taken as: mmHg 292
